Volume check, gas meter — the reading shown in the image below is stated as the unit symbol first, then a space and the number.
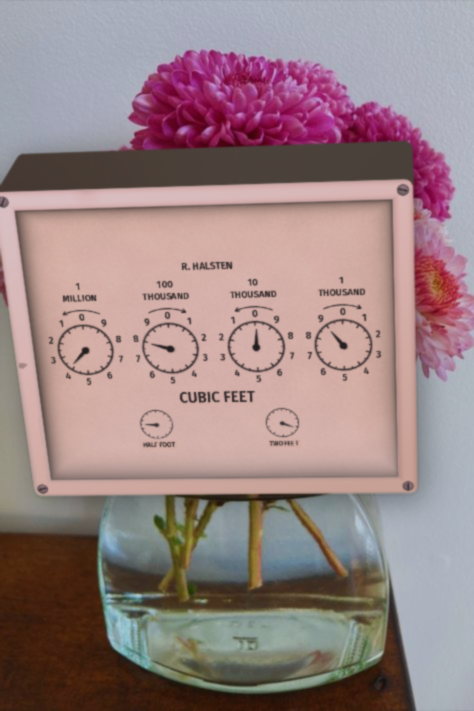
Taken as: ft³ 379900
